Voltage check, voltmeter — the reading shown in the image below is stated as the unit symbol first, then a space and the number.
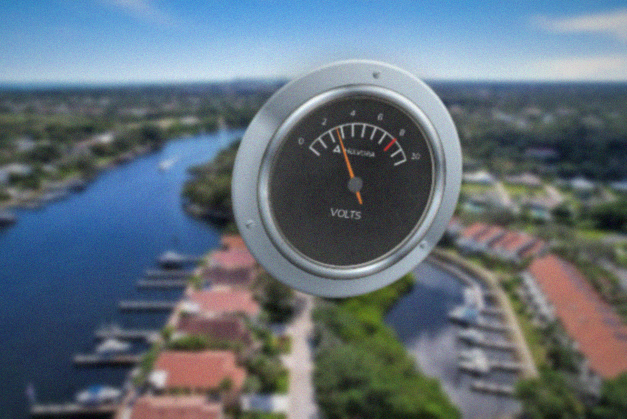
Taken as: V 2.5
